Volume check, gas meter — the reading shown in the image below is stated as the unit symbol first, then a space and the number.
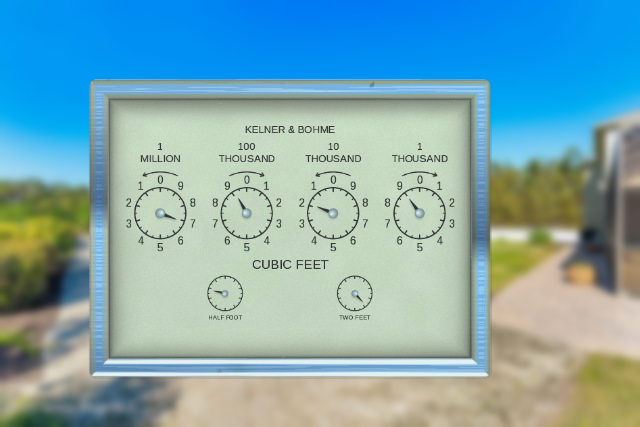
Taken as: ft³ 691900
